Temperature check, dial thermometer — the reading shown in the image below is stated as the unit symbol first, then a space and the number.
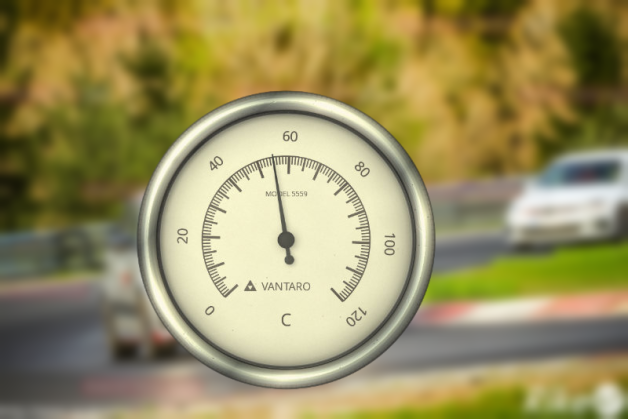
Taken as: °C 55
